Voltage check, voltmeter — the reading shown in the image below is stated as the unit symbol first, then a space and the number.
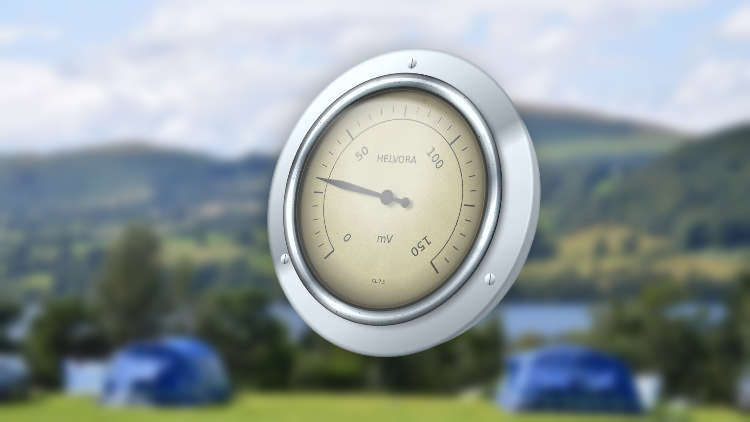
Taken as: mV 30
